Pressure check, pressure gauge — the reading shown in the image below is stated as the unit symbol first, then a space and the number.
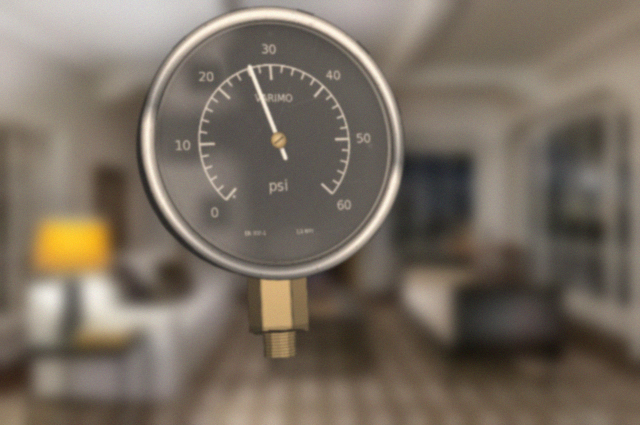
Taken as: psi 26
